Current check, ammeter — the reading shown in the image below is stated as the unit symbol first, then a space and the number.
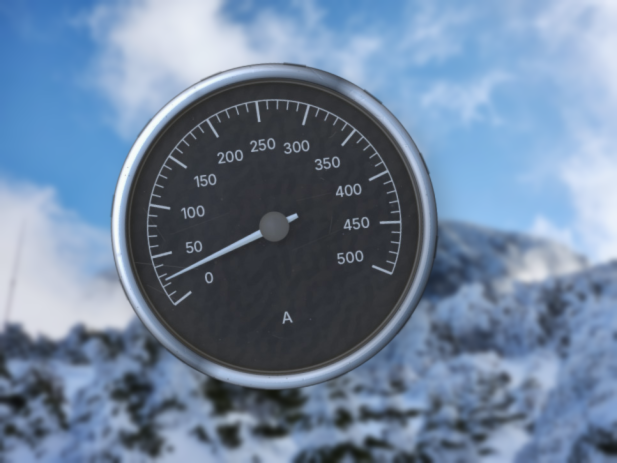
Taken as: A 25
